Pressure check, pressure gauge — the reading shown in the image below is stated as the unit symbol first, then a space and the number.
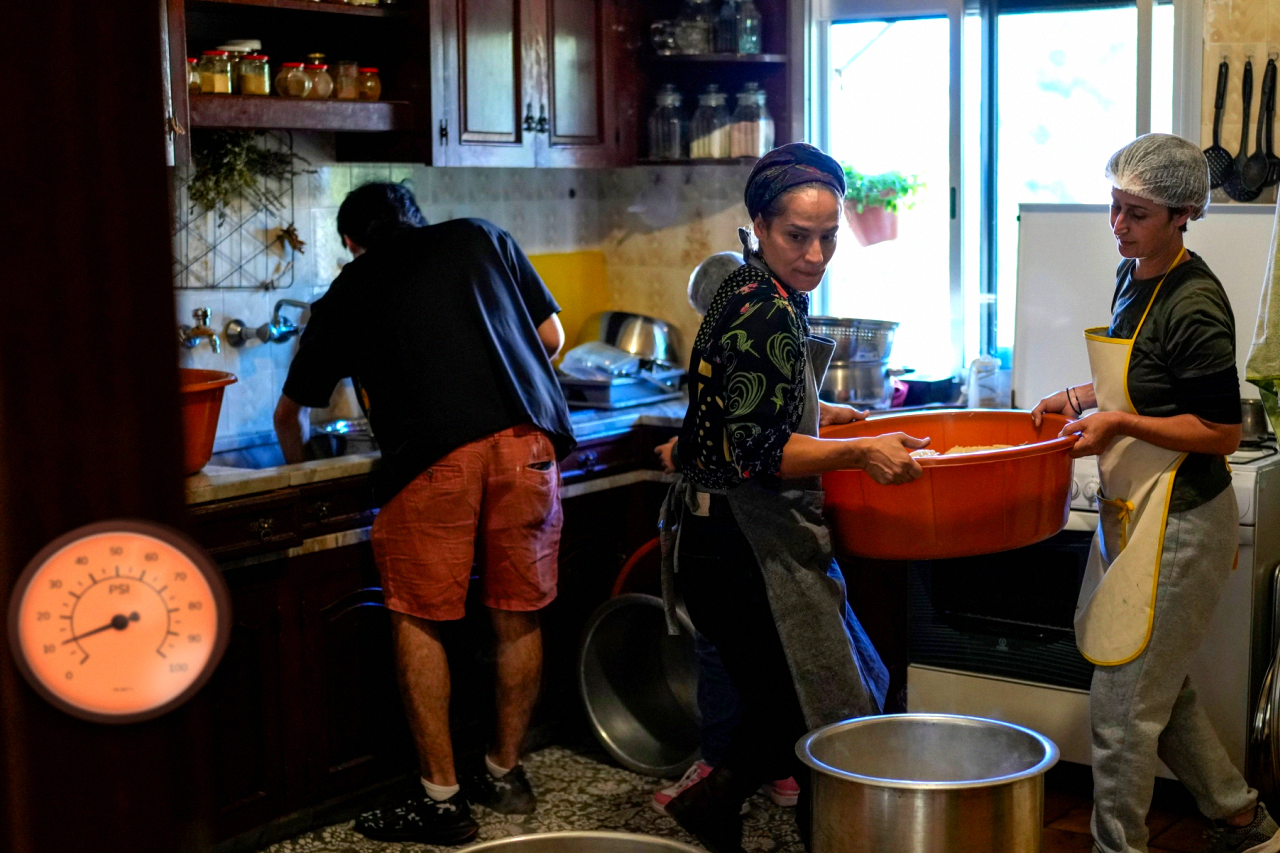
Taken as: psi 10
